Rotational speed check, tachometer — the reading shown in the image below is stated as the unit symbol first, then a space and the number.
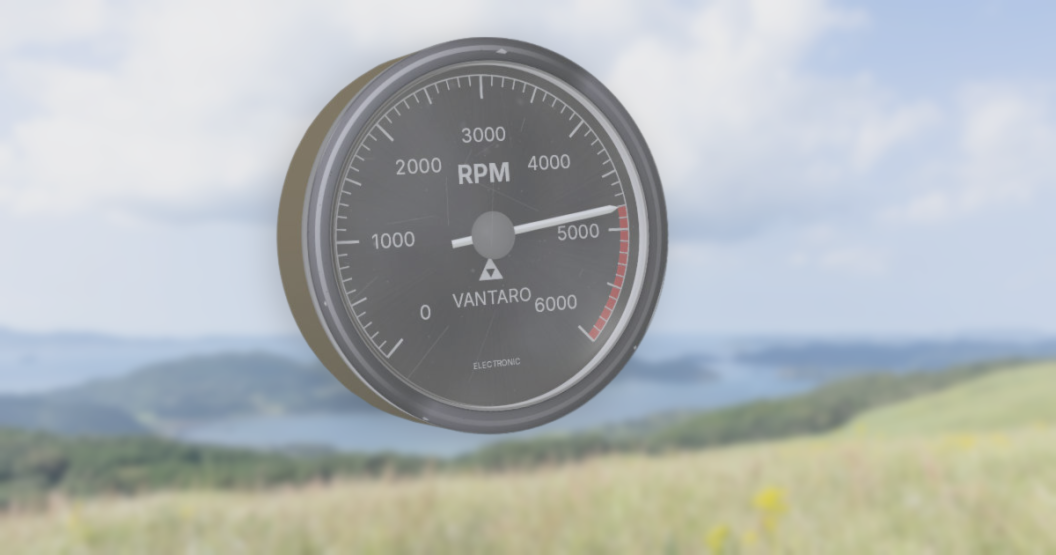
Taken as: rpm 4800
